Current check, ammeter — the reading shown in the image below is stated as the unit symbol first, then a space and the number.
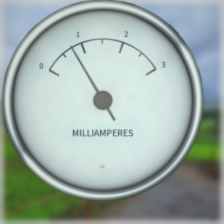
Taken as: mA 0.75
